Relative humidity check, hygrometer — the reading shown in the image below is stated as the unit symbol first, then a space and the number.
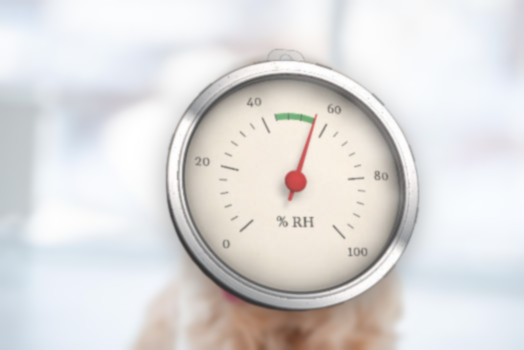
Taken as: % 56
